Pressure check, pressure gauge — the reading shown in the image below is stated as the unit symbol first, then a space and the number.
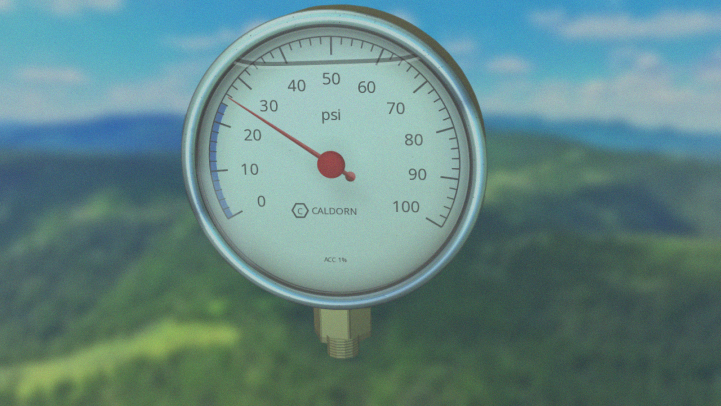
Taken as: psi 26
